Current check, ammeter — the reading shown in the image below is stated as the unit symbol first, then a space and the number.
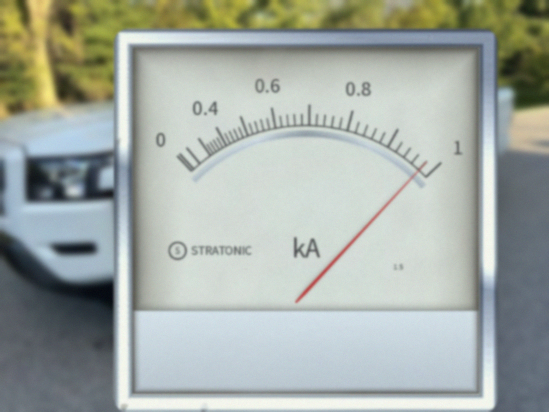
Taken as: kA 0.98
